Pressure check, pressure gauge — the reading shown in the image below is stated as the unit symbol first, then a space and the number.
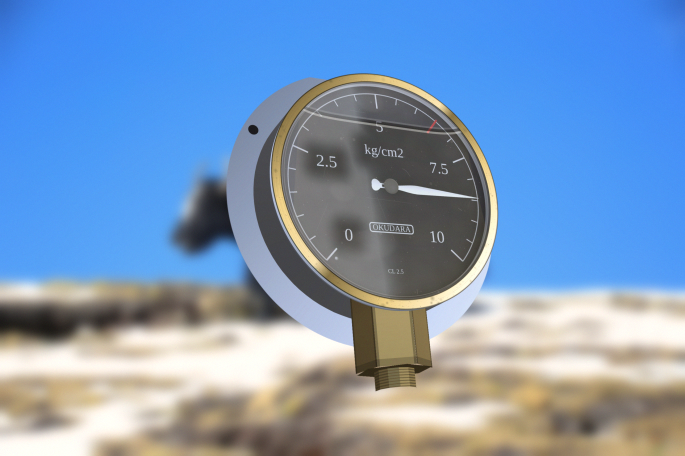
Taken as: kg/cm² 8.5
